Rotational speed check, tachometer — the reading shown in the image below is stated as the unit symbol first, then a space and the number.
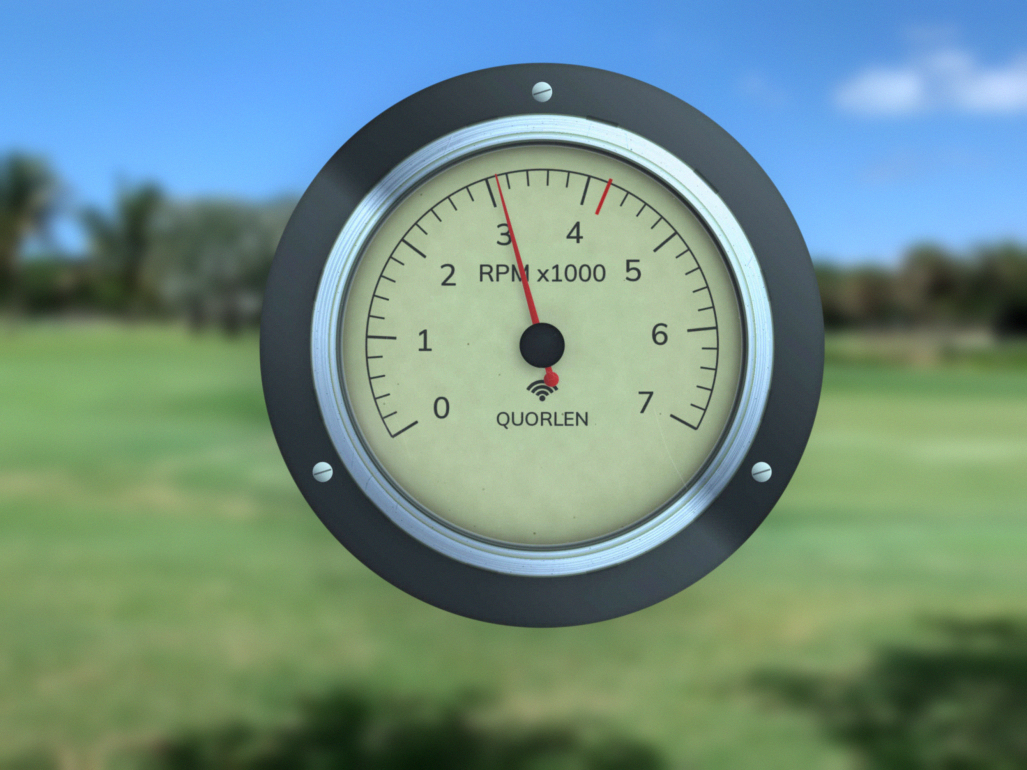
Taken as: rpm 3100
